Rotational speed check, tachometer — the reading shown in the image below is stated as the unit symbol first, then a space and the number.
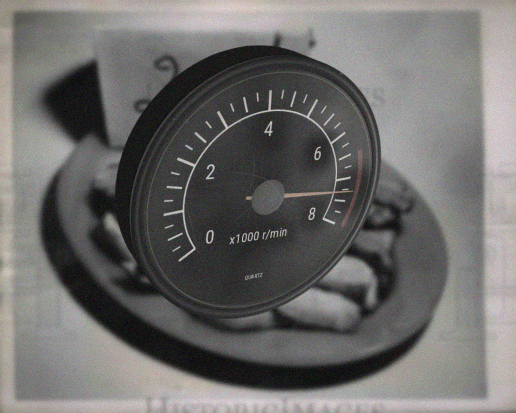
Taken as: rpm 7250
